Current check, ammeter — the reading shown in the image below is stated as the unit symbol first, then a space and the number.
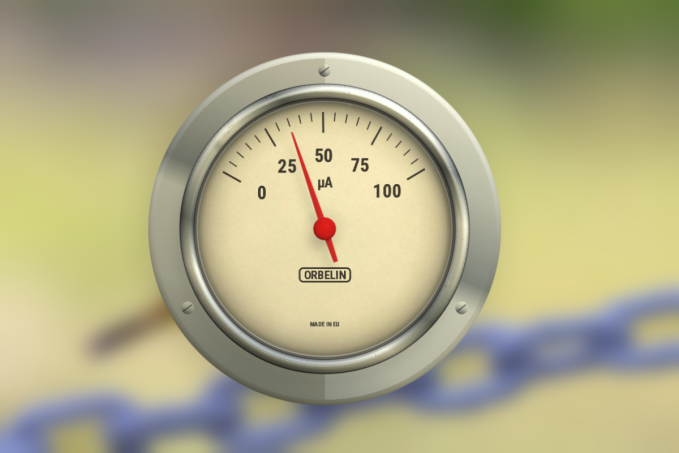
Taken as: µA 35
